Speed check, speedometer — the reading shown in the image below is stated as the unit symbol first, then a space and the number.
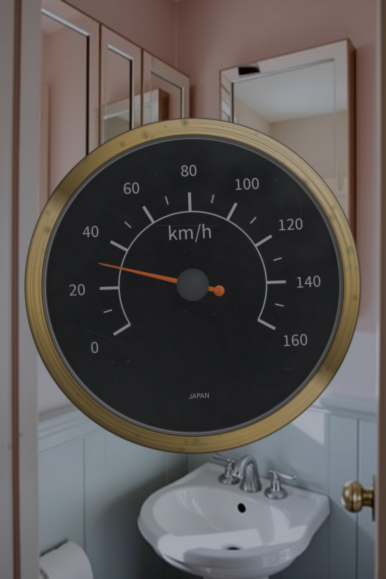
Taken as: km/h 30
